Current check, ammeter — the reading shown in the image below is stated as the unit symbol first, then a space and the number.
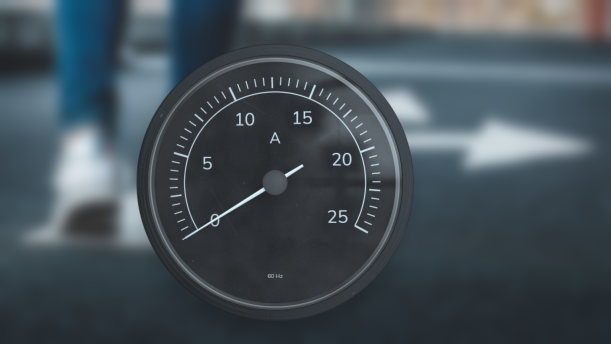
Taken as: A 0
